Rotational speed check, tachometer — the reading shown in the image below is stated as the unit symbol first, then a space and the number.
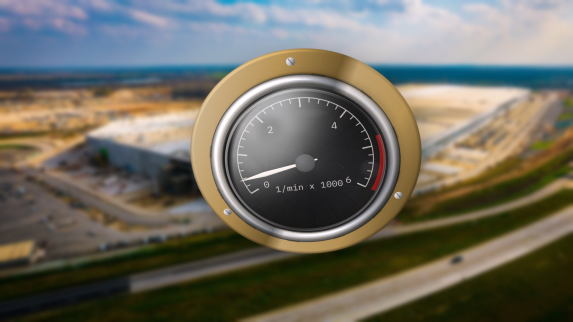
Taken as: rpm 400
